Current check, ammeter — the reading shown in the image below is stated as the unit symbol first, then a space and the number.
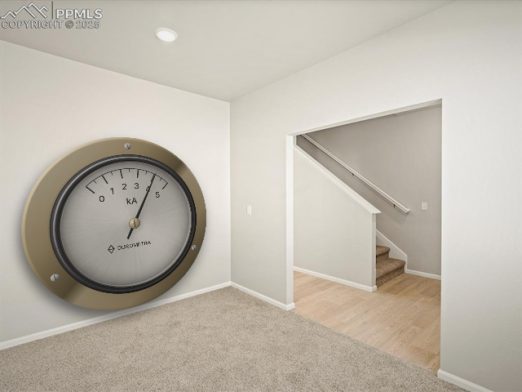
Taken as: kA 4
